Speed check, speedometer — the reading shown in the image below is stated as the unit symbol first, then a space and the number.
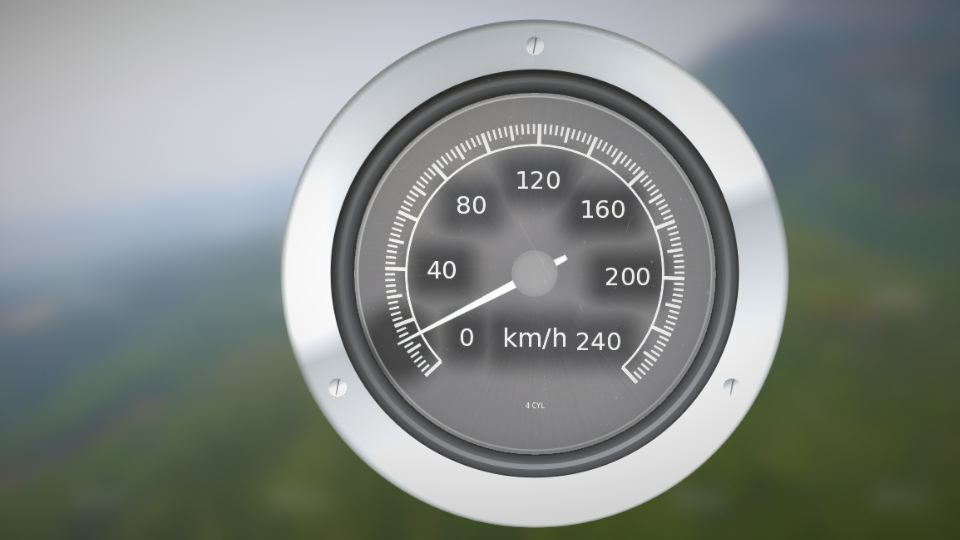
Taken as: km/h 14
